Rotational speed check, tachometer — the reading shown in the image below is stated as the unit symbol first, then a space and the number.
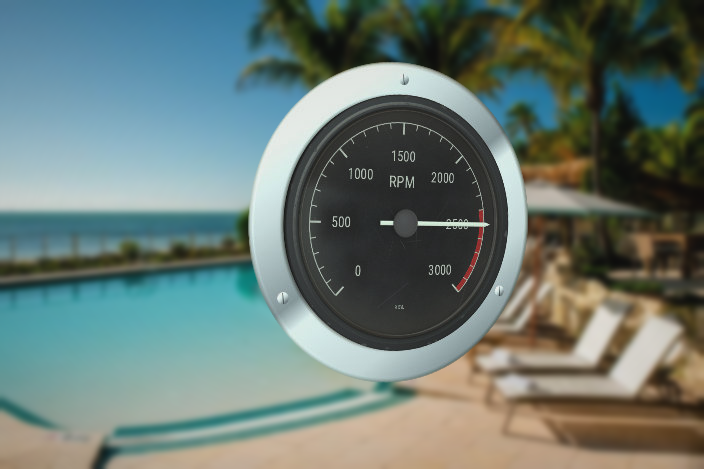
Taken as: rpm 2500
